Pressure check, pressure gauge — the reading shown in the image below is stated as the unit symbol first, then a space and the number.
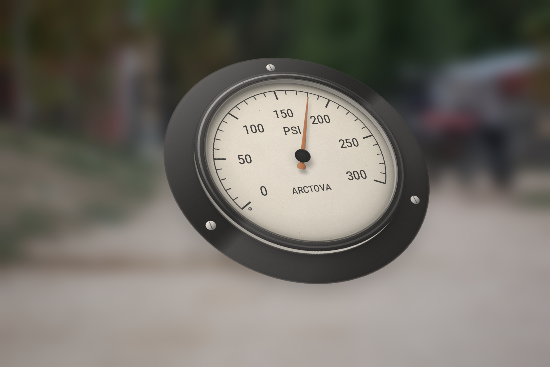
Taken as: psi 180
